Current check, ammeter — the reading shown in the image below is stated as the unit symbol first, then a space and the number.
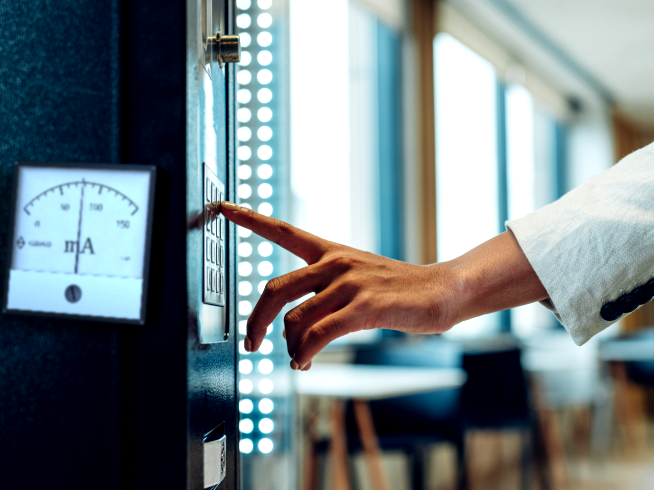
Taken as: mA 80
